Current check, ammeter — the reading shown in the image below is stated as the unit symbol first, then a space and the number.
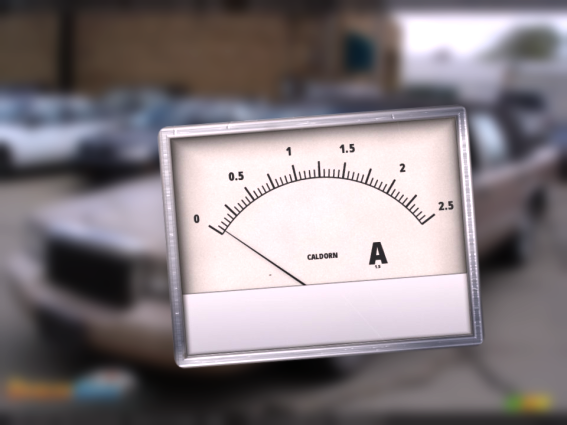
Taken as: A 0.05
